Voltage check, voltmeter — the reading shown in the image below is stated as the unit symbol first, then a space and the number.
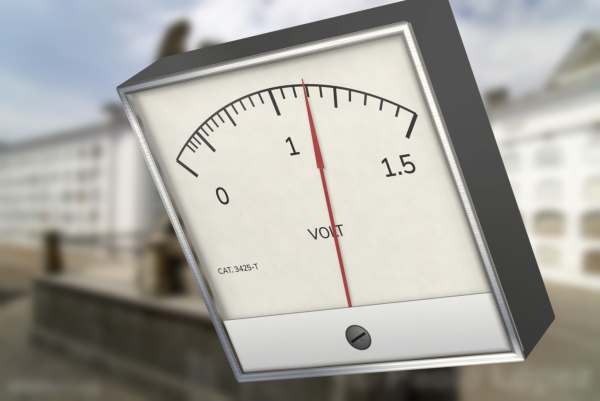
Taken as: V 1.15
